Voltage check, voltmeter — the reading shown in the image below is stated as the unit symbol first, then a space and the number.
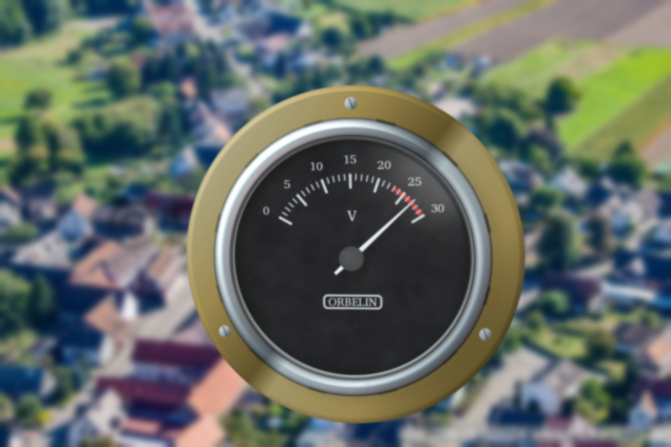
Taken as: V 27
